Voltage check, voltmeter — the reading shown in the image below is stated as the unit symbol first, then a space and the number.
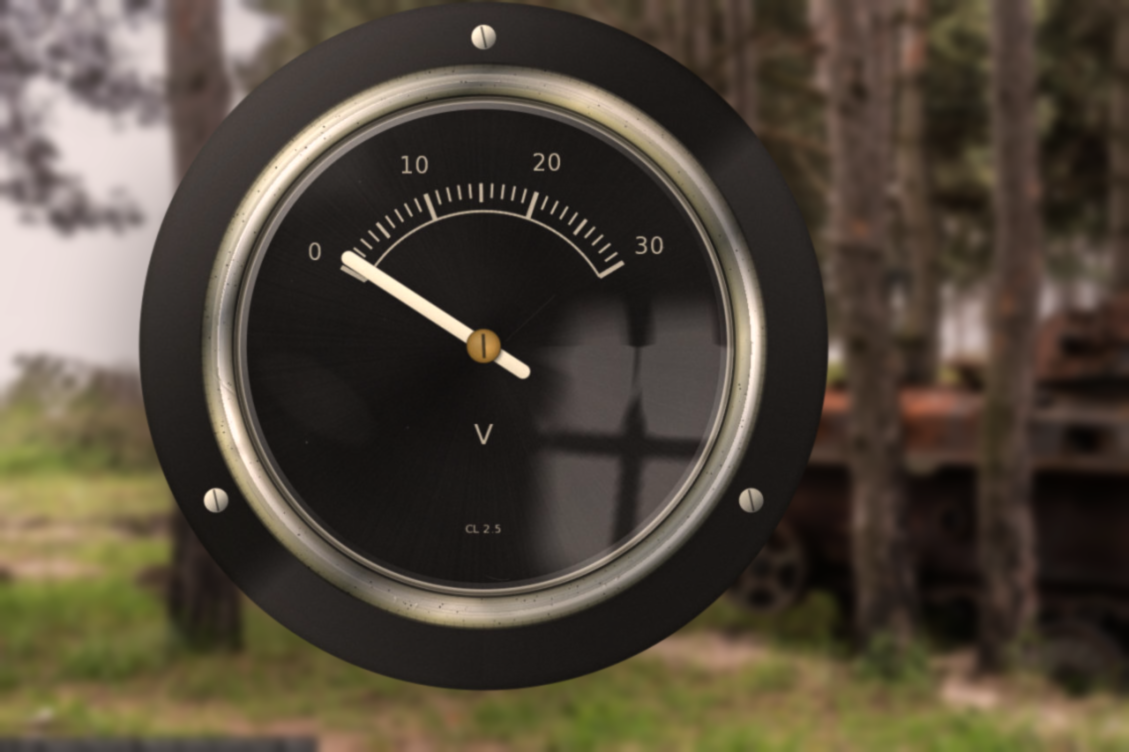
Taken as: V 1
